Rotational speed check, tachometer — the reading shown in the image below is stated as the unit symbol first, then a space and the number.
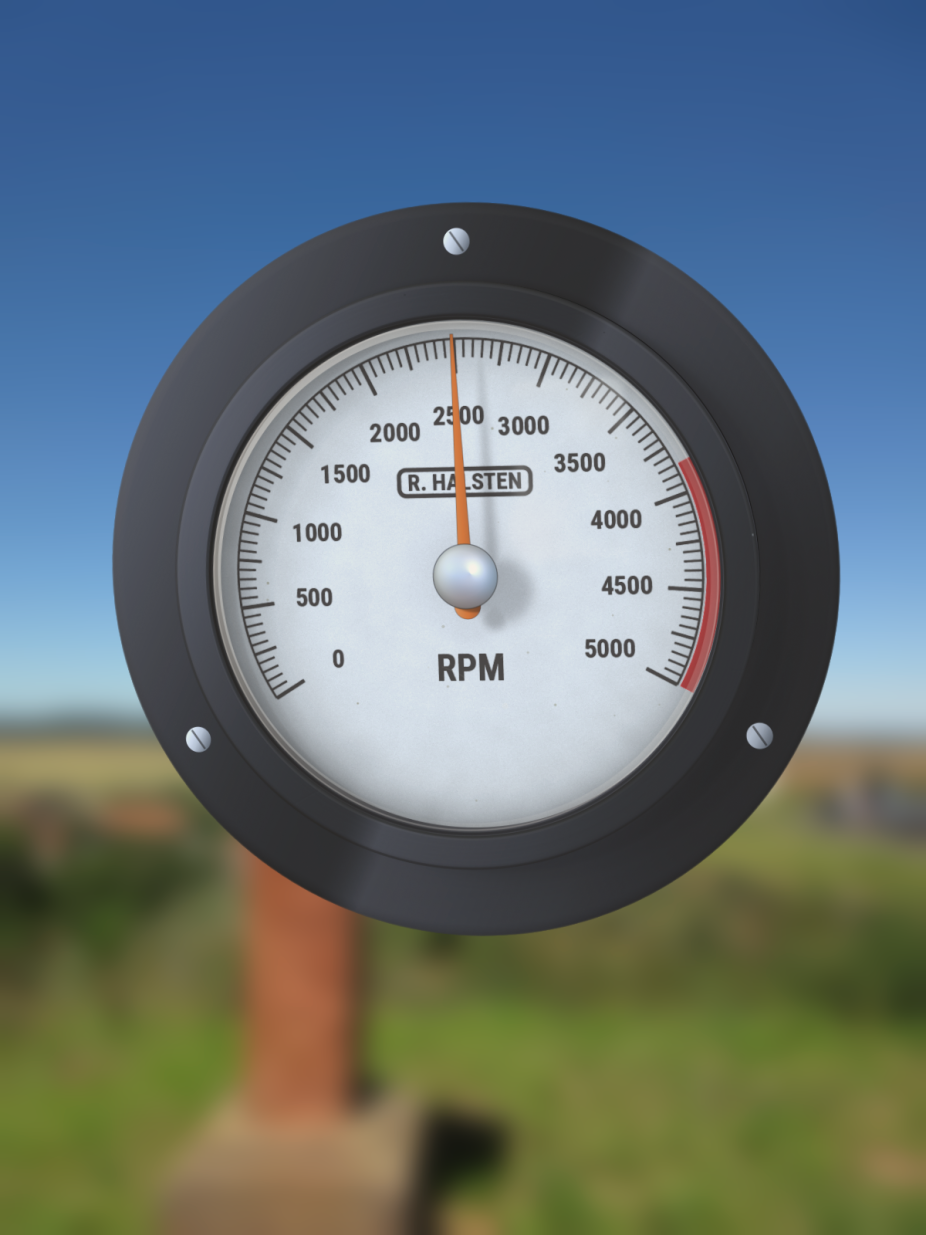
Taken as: rpm 2500
